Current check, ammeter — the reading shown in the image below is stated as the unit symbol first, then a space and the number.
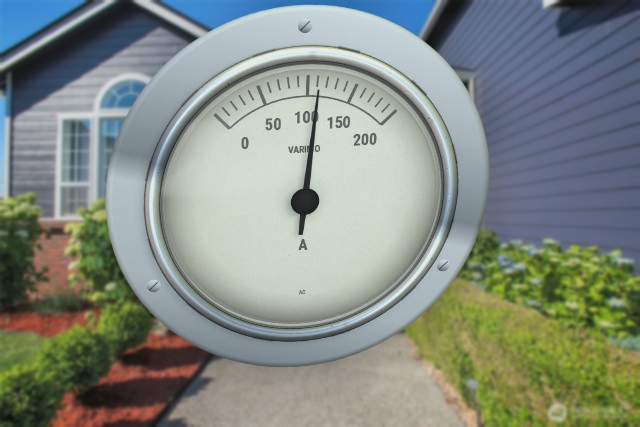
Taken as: A 110
